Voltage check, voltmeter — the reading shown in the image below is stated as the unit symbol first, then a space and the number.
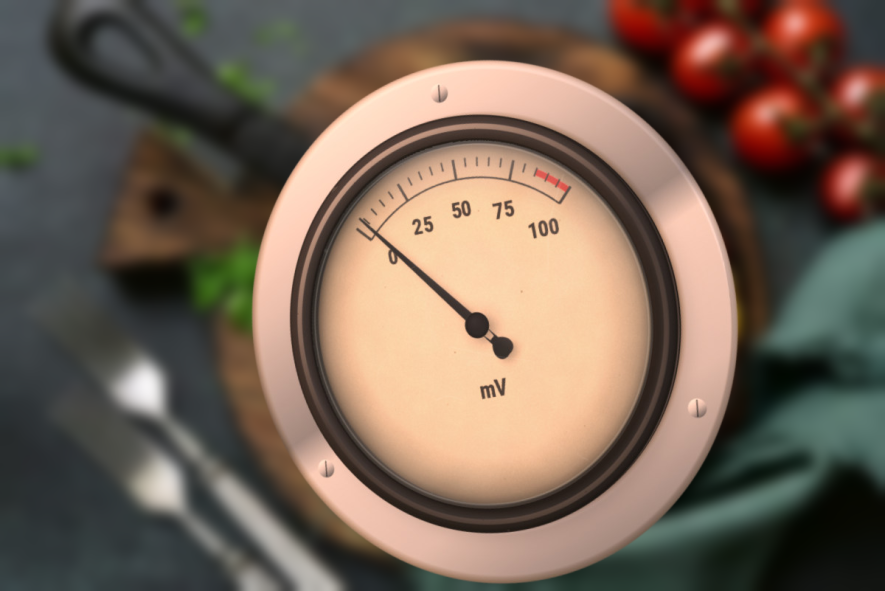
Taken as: mV 5
